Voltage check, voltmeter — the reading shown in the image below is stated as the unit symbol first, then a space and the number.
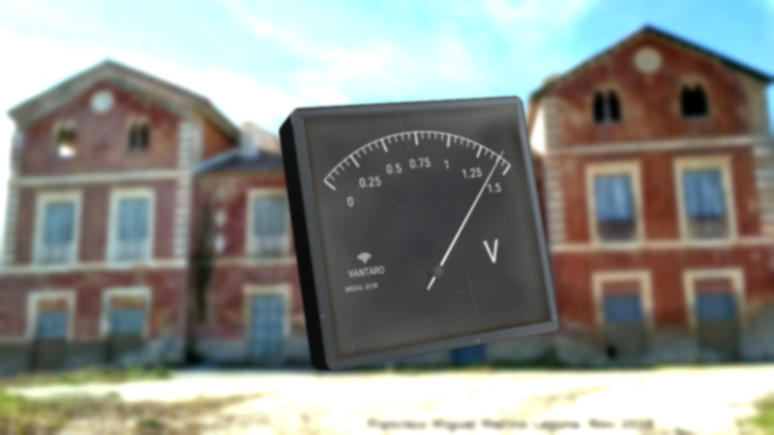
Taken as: V 1.4
